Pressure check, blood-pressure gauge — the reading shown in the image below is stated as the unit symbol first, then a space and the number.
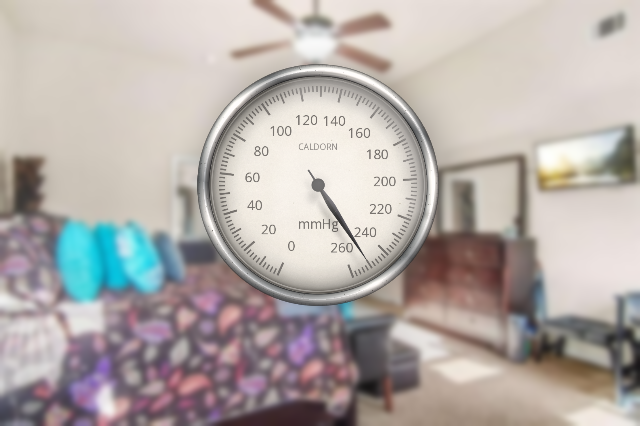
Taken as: mmHg 250
